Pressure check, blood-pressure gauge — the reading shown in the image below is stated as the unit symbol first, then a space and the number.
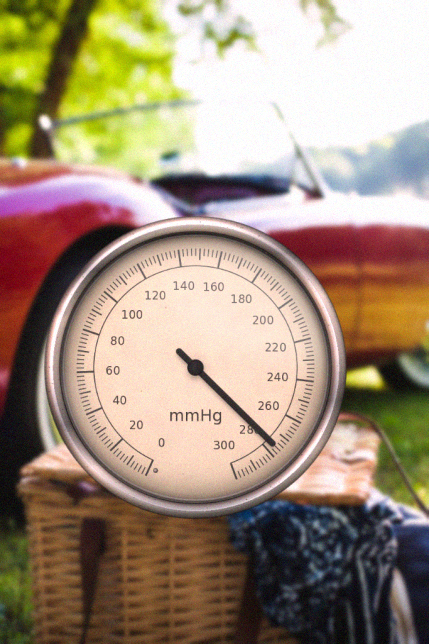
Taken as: mmHg 276
